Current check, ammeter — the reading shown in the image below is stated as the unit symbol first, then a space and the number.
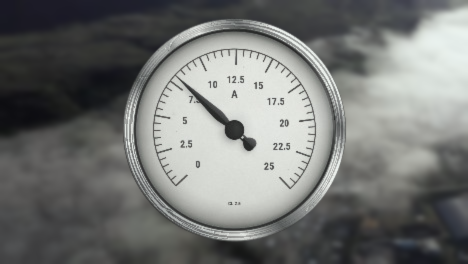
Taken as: A 8
